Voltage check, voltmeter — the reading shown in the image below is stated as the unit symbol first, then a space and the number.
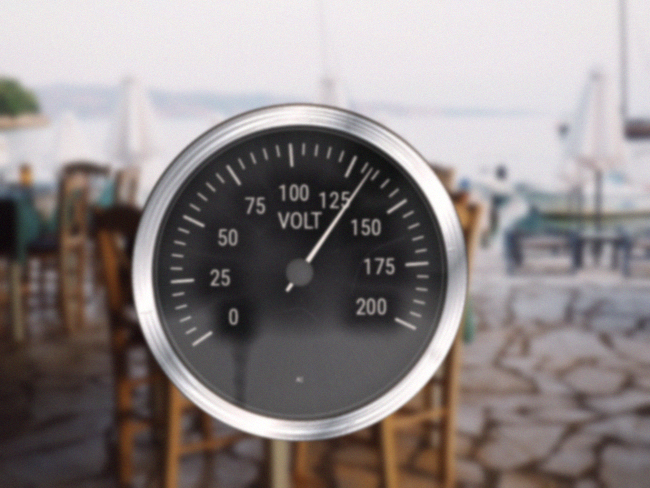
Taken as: V 132.5
